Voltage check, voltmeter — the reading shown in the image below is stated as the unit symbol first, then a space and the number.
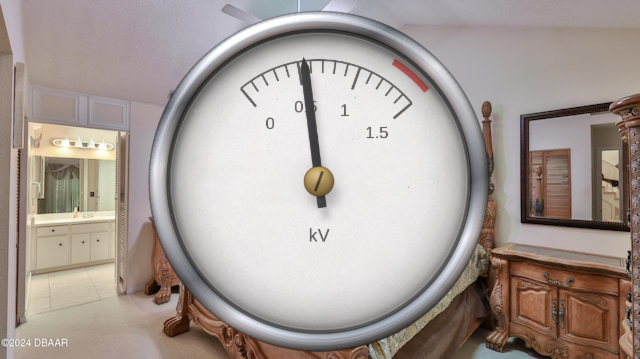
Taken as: kV 0.55
